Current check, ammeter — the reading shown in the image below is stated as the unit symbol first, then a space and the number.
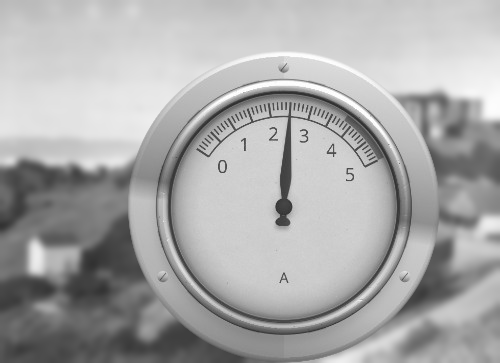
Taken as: A 2.5
